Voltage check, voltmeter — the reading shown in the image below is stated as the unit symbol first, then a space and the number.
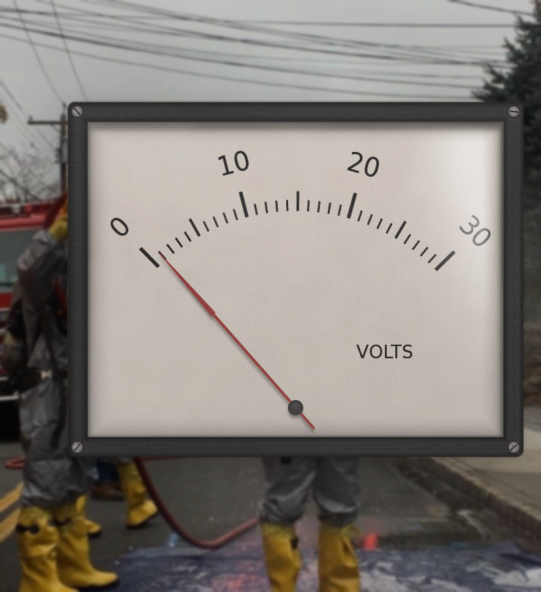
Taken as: V 1
